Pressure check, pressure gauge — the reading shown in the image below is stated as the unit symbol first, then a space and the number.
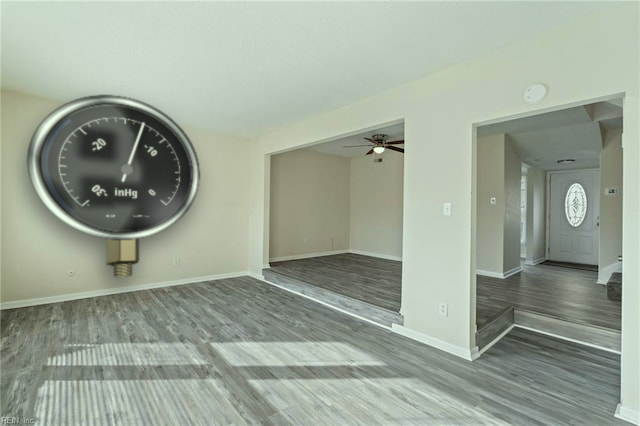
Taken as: inHg -13
